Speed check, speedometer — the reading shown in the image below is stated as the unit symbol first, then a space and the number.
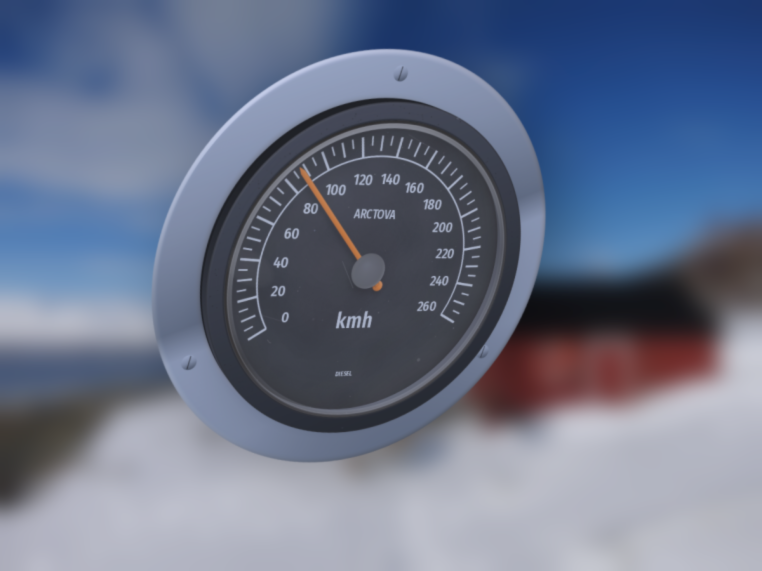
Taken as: km/h 87.5
